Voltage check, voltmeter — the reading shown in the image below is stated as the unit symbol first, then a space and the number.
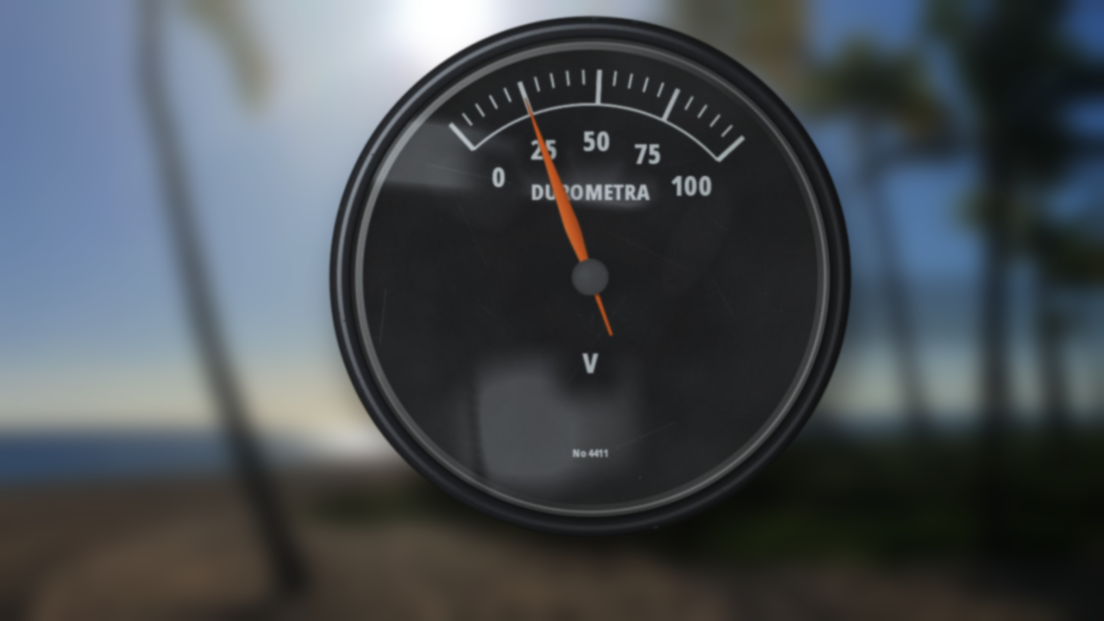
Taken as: V 25
